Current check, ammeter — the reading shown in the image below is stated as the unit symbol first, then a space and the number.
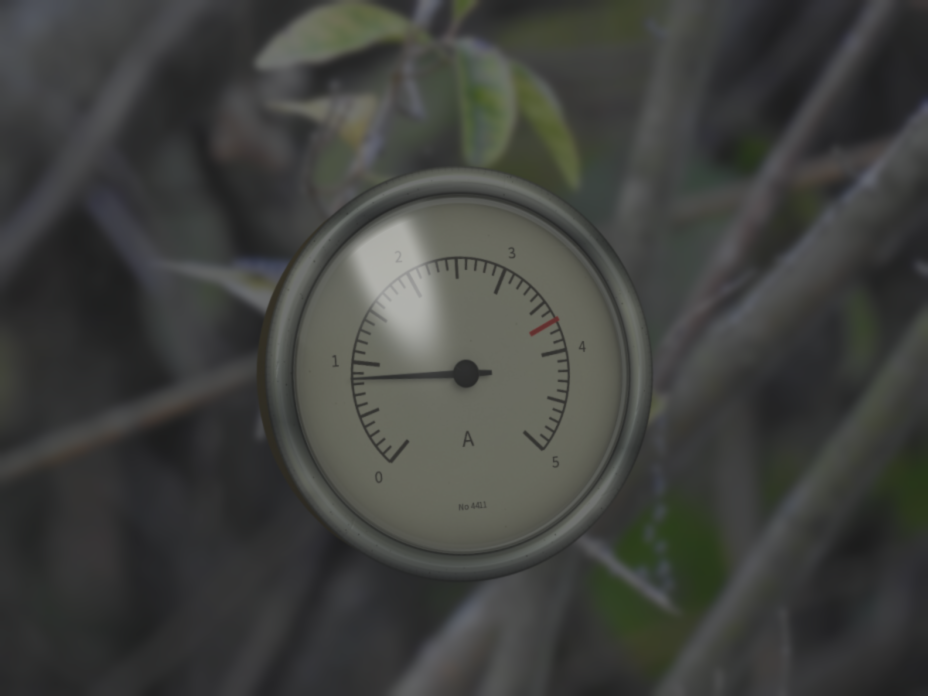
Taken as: A 0.85
